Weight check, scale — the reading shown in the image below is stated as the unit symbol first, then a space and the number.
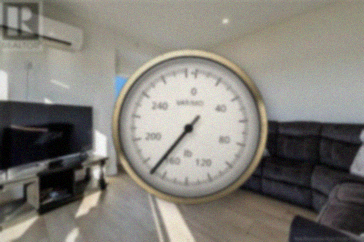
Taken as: lb 170
